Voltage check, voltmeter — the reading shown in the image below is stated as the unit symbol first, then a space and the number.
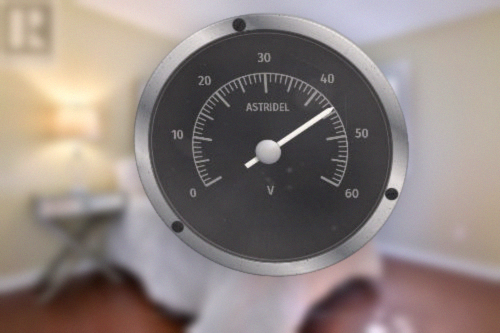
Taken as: V 44
